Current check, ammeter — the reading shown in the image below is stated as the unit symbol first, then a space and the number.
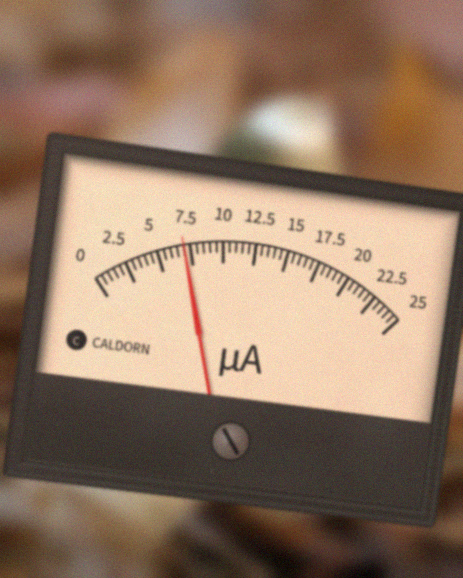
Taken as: µA 7
